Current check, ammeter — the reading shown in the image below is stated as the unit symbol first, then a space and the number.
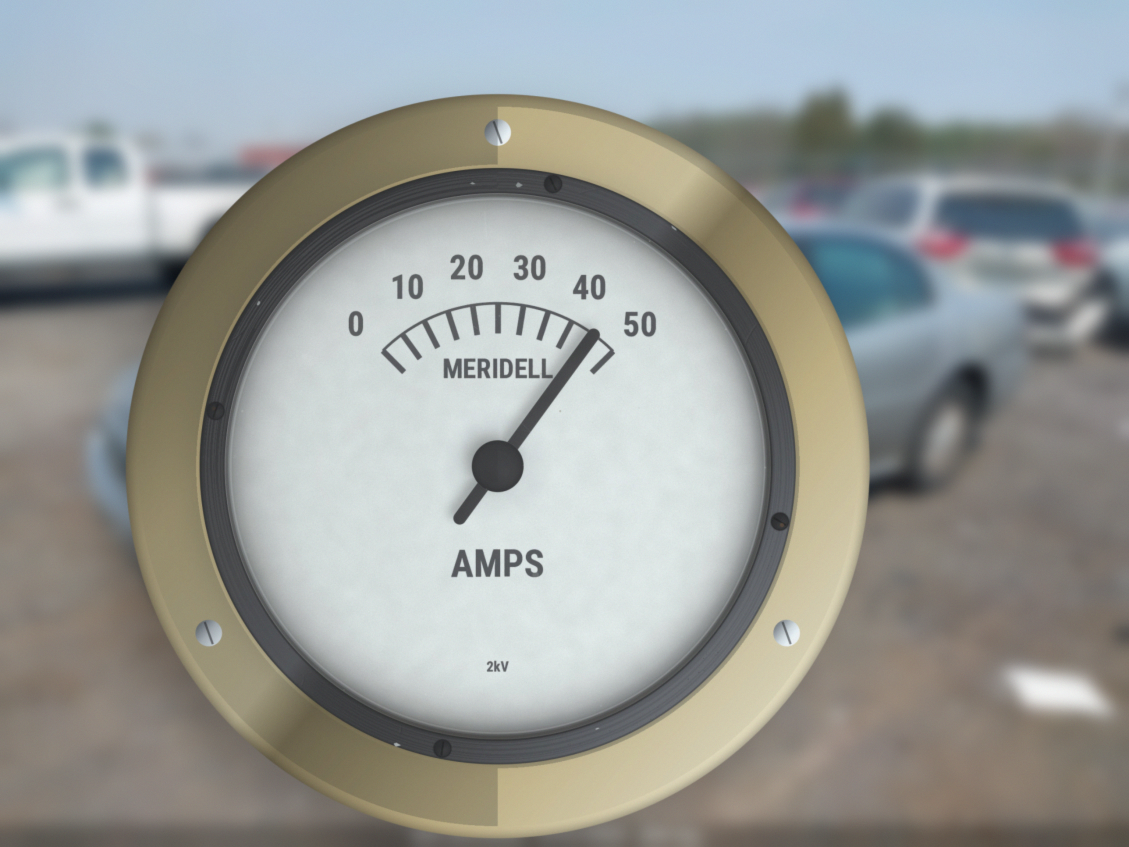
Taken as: A 45
